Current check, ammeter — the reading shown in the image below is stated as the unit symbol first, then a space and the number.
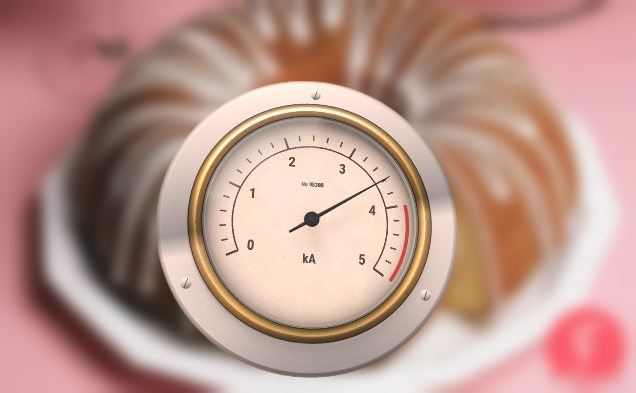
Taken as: kA 3.6
